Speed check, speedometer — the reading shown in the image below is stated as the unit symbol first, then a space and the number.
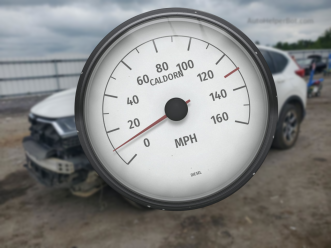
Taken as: mph 10
